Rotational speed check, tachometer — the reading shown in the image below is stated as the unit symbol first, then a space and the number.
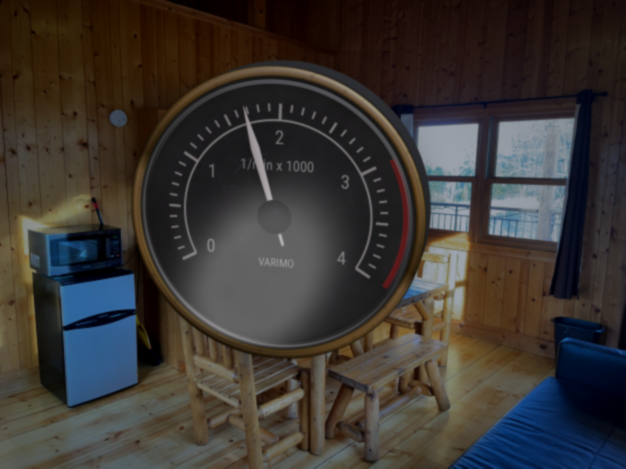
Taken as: rpm 1700
